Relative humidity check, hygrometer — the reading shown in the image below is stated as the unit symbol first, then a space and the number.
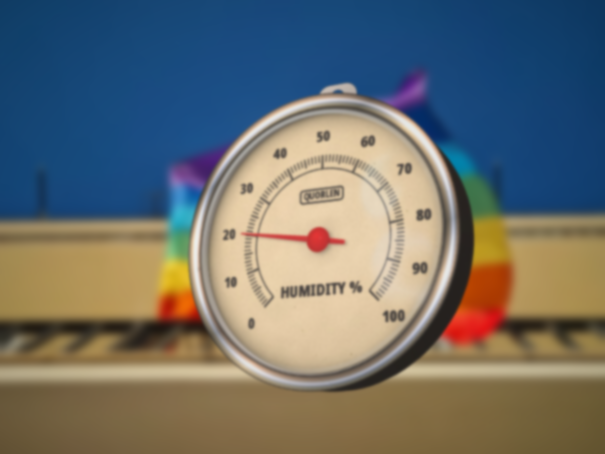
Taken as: % 20
